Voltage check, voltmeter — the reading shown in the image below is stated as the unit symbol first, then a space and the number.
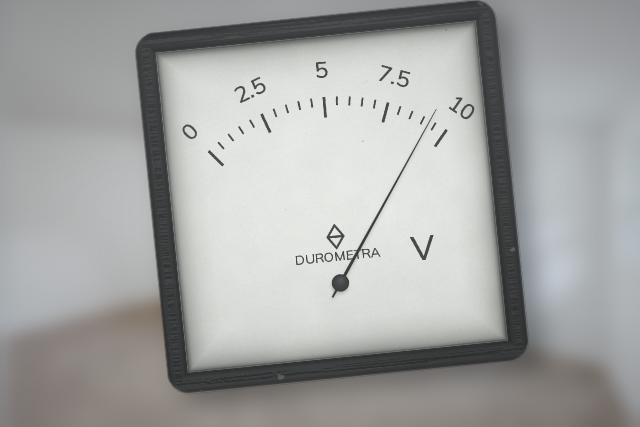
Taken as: V 9.25
